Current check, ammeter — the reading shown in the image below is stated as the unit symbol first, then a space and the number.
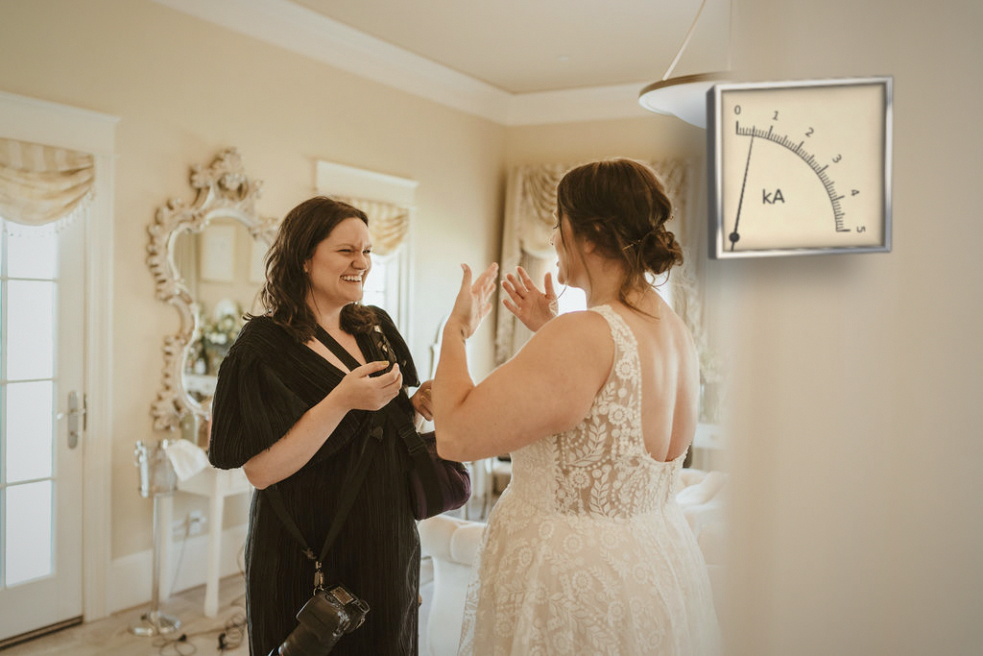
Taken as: kA 0.5
